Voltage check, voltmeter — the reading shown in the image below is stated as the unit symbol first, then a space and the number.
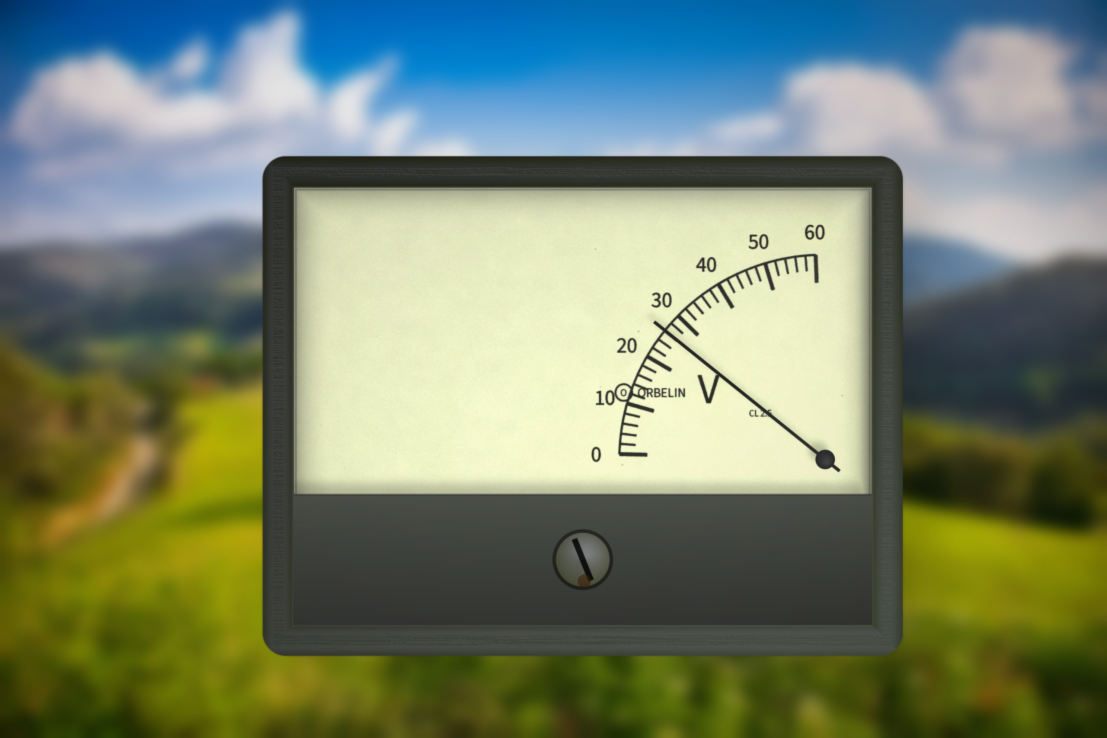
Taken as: V 26
